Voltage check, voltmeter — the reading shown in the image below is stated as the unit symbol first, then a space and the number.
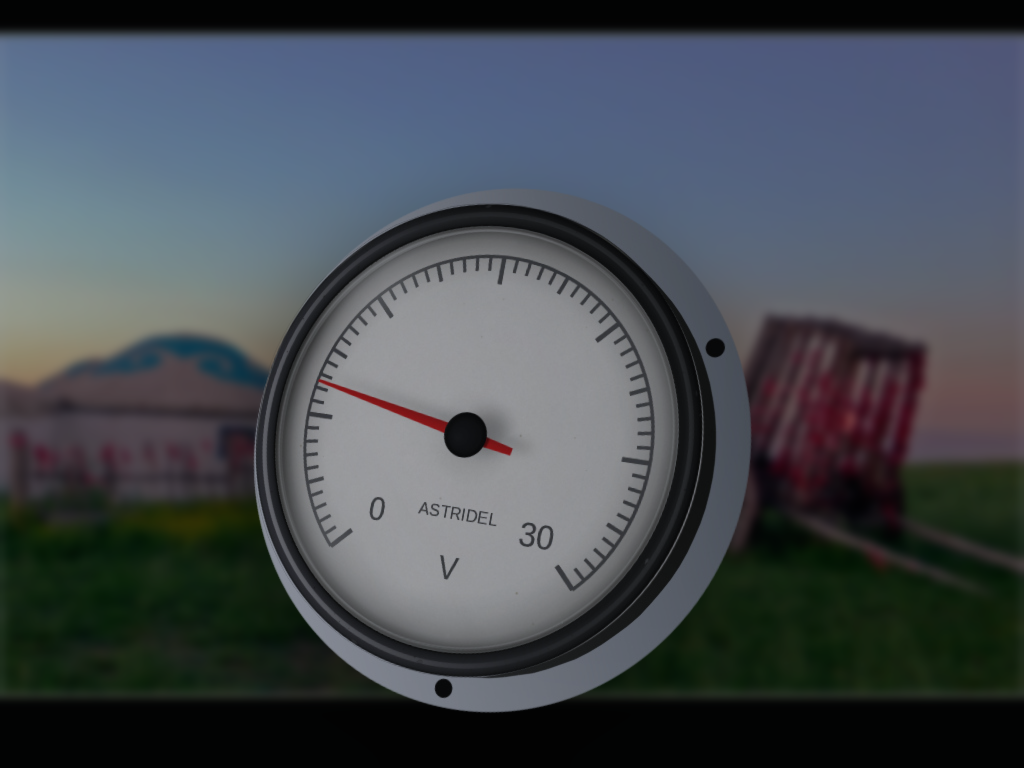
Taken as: V 6.25
